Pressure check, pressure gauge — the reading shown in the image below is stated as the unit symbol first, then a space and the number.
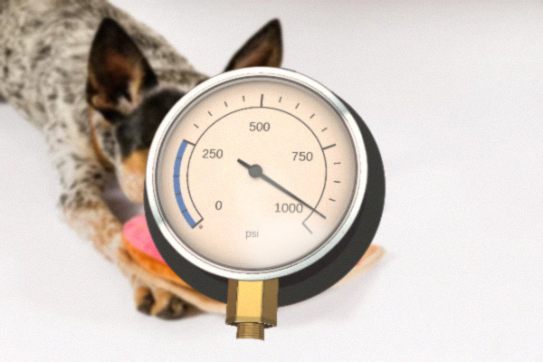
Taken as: psi 950
